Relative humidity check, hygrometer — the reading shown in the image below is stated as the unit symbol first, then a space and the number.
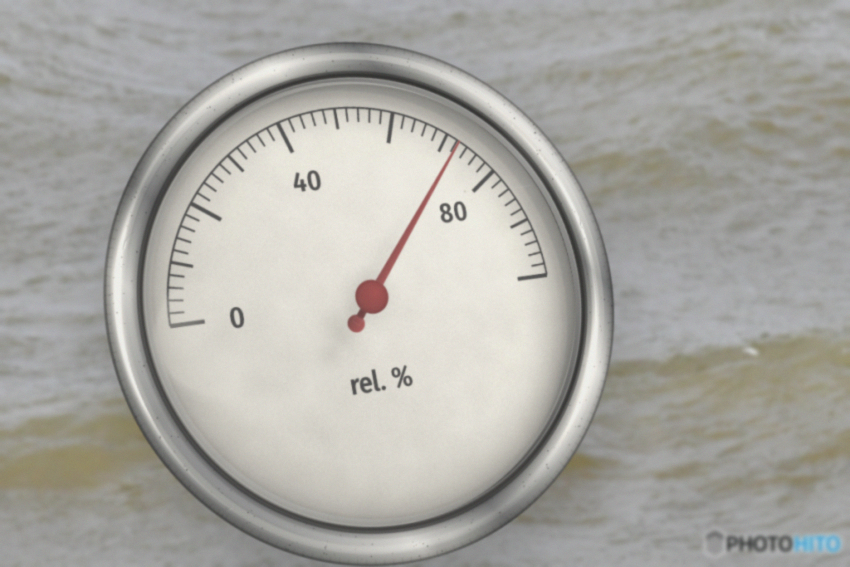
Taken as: % 72
